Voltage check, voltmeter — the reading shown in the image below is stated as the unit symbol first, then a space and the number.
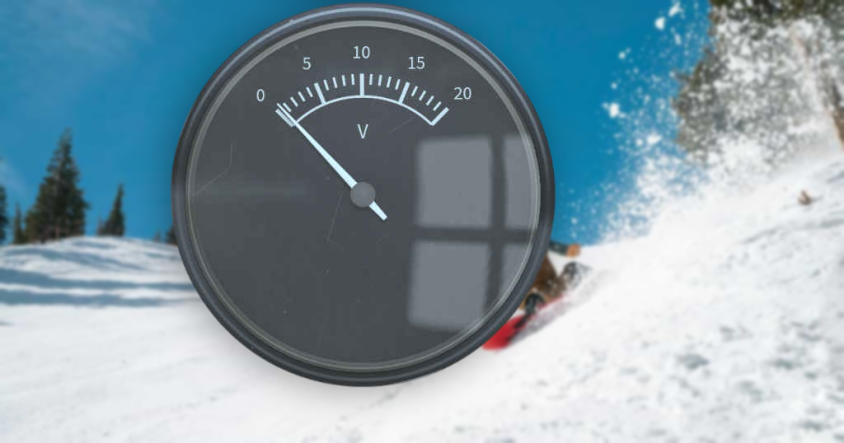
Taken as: V 0.5
